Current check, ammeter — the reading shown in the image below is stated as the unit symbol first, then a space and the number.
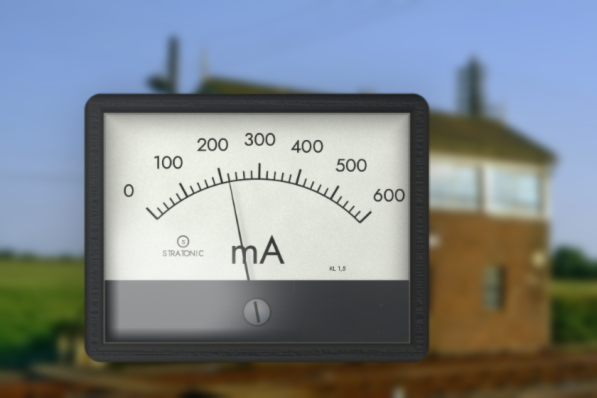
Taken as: mA 220
